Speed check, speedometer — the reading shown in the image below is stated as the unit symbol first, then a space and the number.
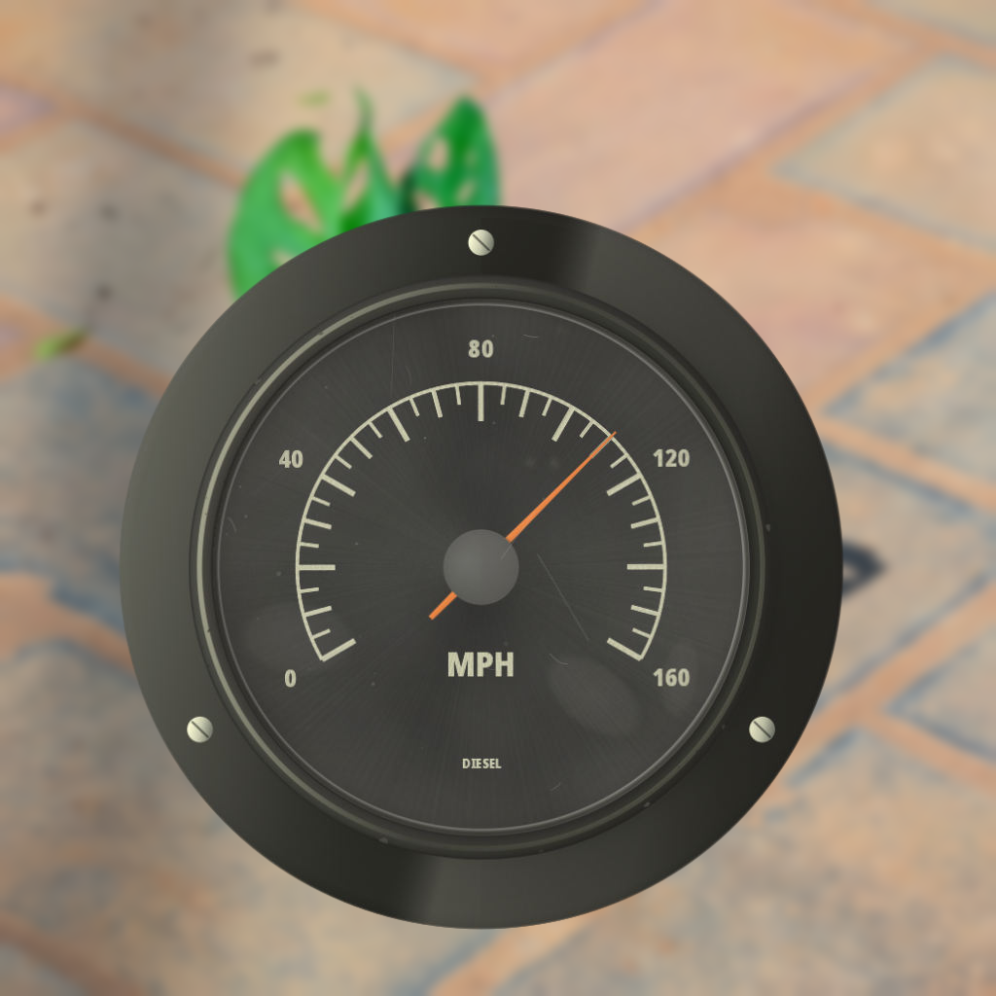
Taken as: mph 110
